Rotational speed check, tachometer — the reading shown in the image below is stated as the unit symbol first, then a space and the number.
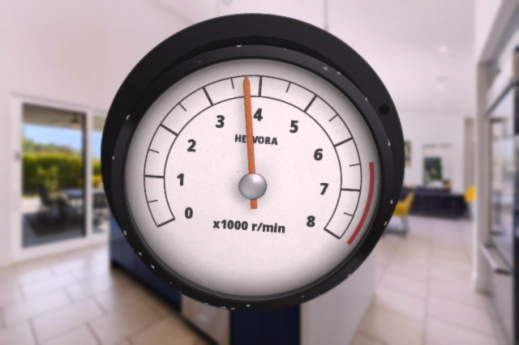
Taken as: rpm 3750
